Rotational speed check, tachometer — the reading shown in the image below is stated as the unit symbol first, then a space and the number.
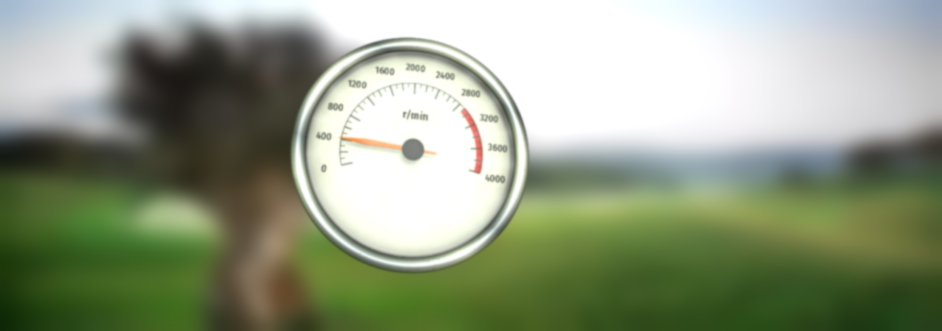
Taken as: rpm 400
